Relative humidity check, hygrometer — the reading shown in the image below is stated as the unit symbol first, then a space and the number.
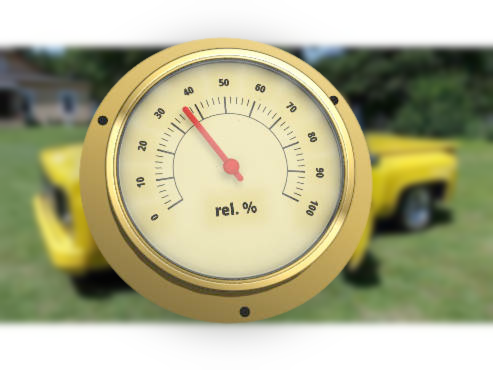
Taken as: % 36
